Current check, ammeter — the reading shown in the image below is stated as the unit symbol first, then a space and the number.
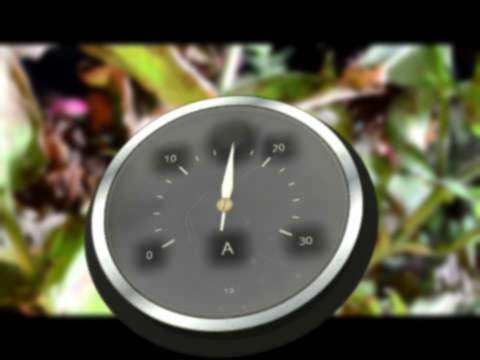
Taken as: A 16
